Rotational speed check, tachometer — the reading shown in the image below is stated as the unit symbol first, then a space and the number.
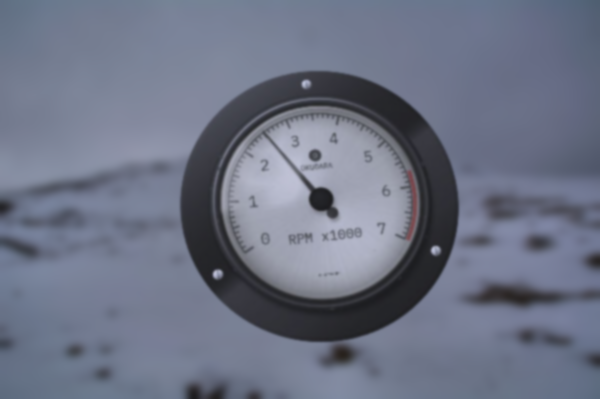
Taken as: rpm 2500
